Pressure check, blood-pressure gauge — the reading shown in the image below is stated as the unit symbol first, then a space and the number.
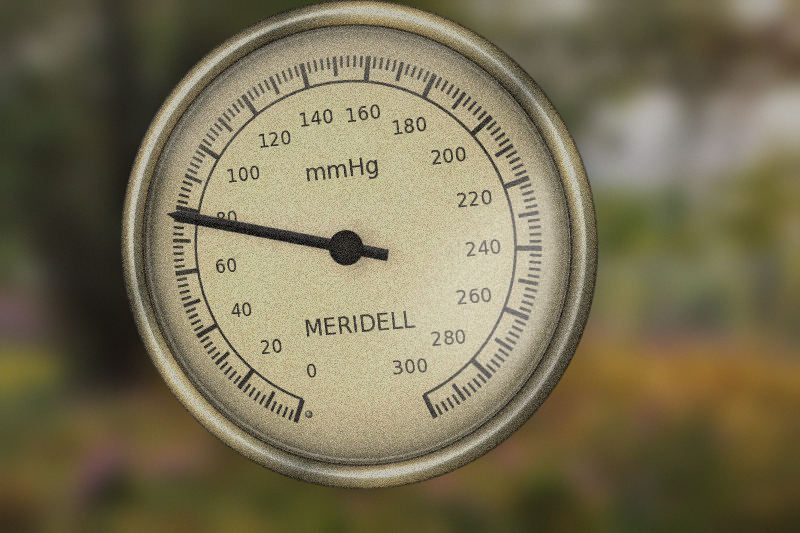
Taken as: mmHg 78
